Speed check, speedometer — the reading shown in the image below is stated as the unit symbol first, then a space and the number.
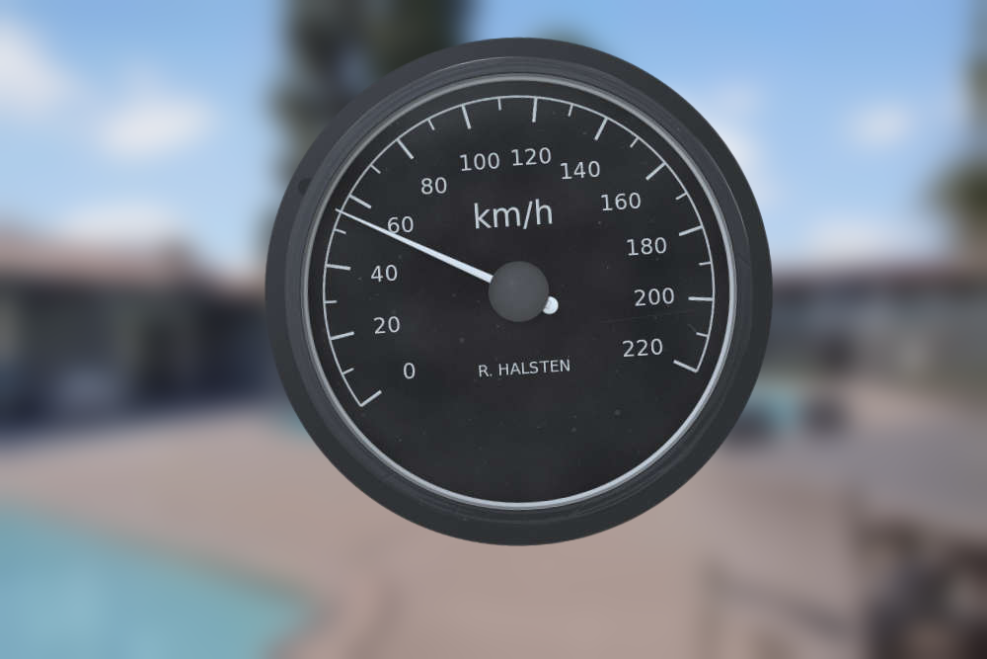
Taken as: km/h 55
